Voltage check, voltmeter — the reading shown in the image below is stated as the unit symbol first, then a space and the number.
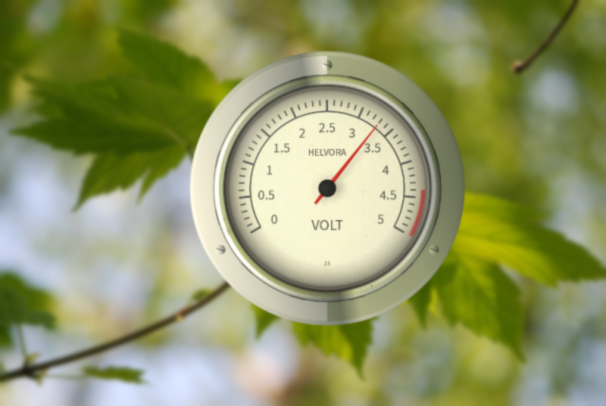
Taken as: V 3.3
